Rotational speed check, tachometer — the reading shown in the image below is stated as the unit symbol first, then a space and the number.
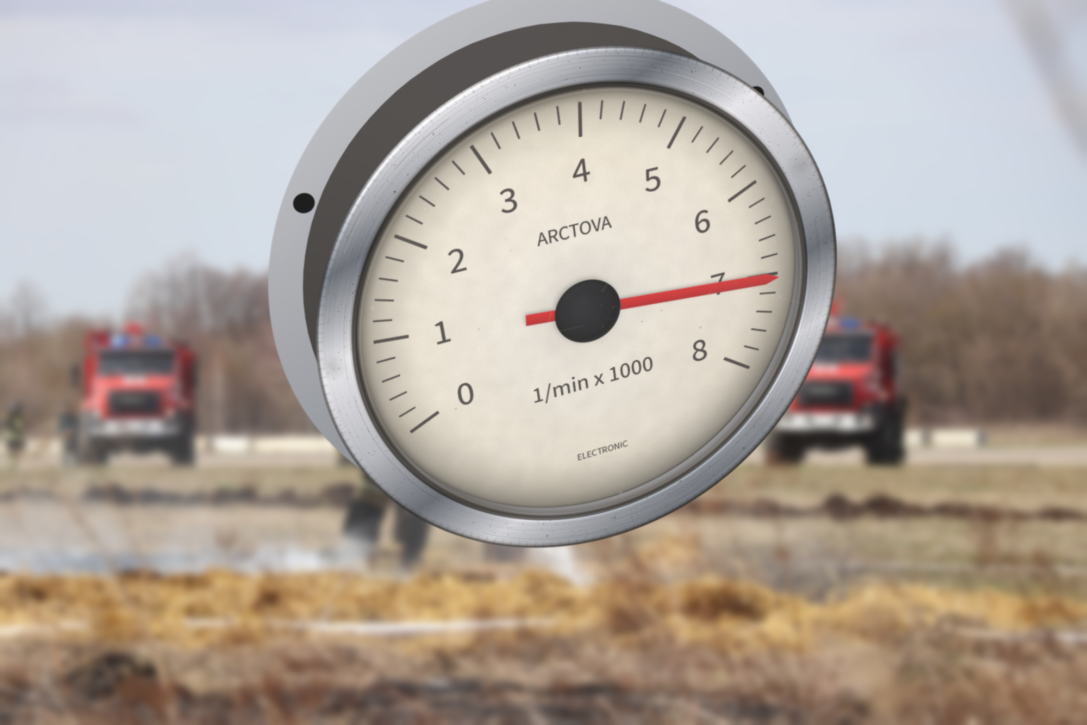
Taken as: rpm 7000
